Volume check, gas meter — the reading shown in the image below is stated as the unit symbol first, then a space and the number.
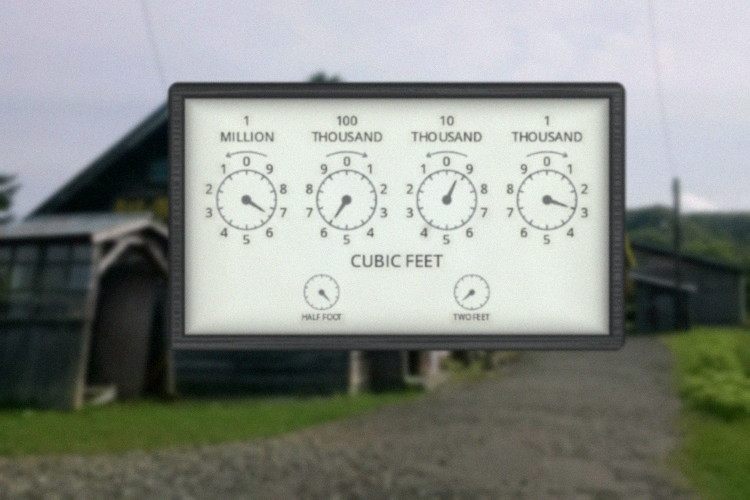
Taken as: ft³ 659300
